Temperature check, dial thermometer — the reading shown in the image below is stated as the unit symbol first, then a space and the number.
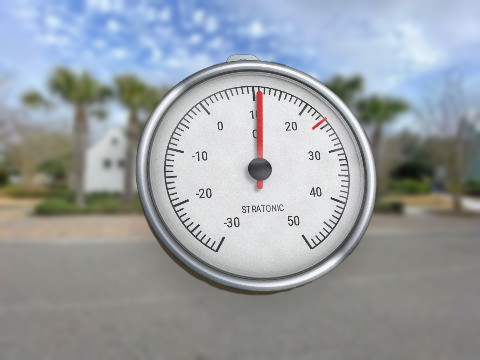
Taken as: °C 11
